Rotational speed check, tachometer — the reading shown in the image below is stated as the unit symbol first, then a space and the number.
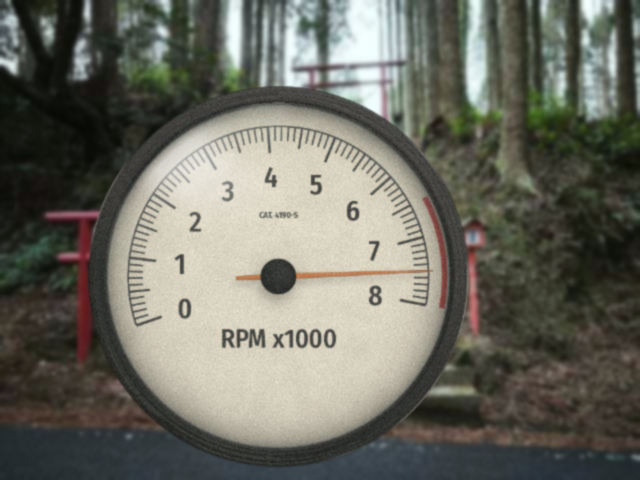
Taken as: rpm 7500
